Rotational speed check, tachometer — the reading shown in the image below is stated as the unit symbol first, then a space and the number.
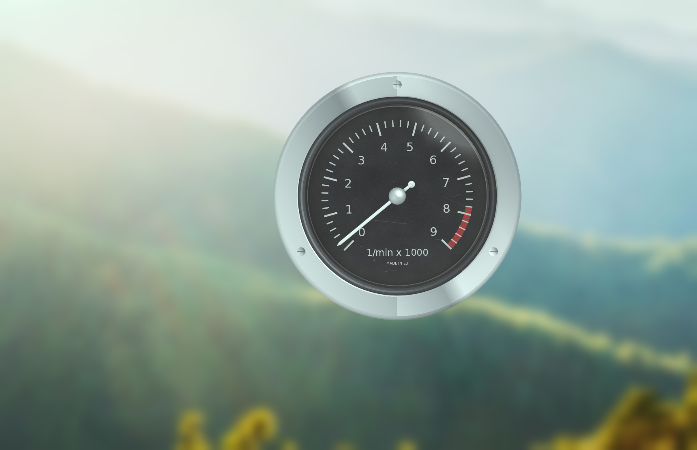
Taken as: rpm 200
